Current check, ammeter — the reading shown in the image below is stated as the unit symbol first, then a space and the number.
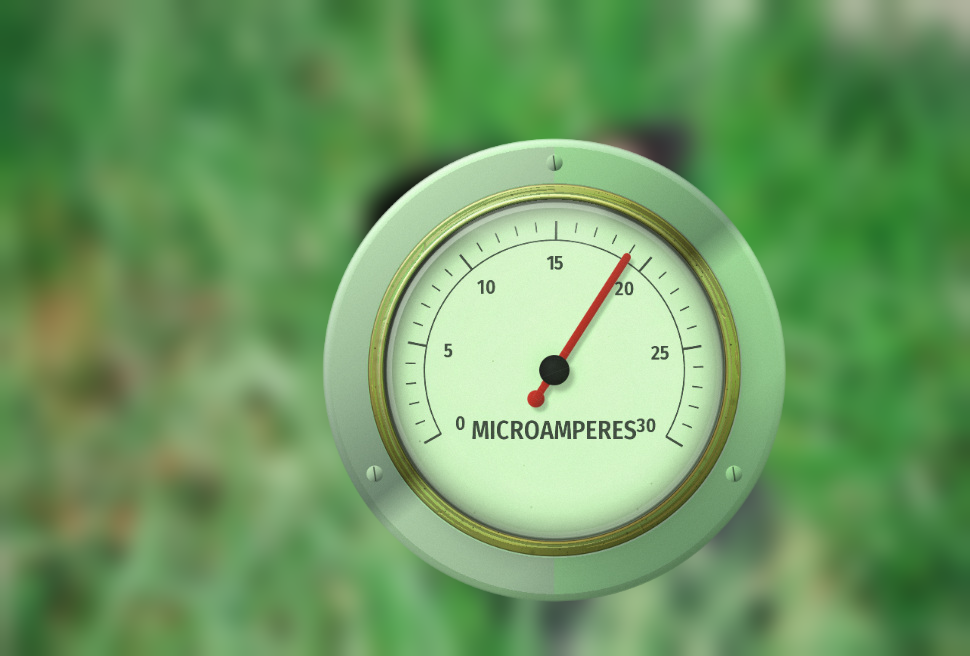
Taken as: µA 19
